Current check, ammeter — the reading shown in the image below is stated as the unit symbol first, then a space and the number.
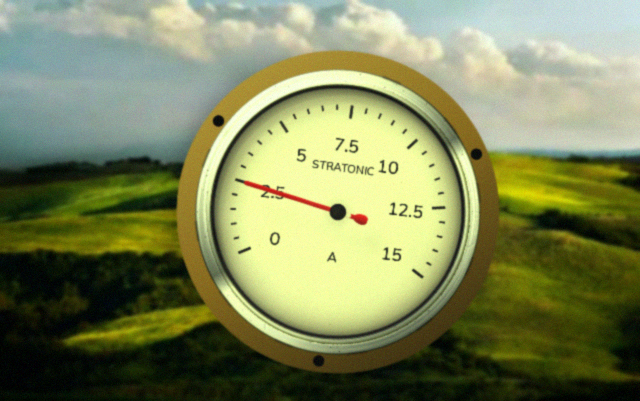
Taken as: A 2.5
